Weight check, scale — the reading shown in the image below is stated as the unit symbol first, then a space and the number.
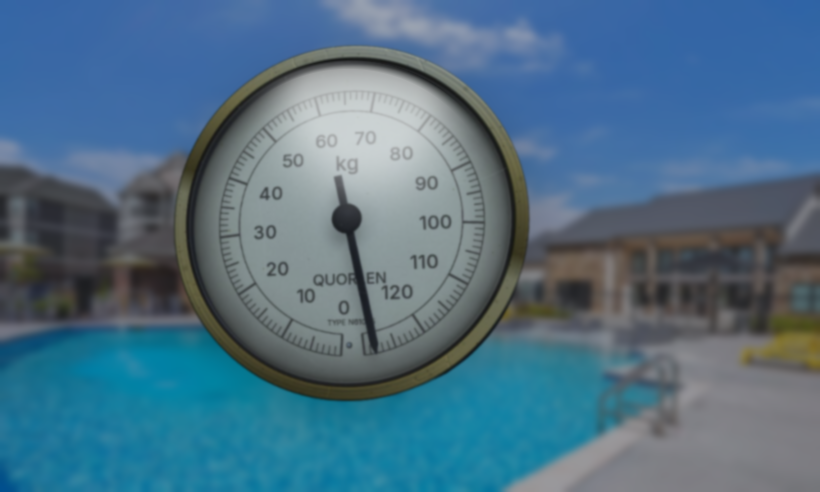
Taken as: kg 128
